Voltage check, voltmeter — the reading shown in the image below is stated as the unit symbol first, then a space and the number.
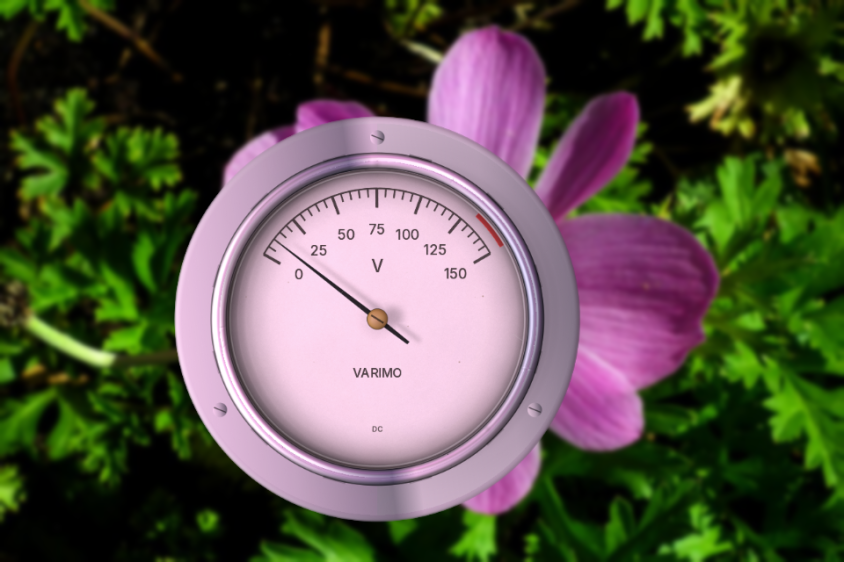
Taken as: V 10
